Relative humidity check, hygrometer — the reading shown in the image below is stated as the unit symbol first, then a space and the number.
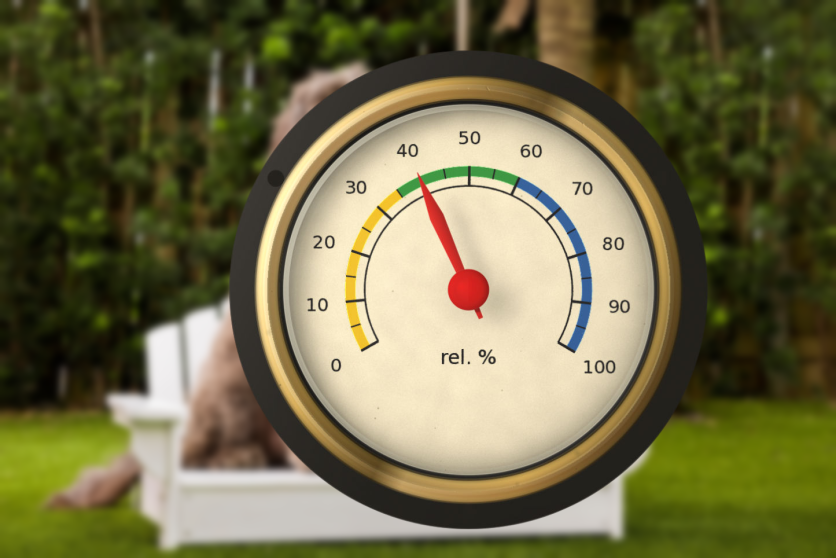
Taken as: % 40
